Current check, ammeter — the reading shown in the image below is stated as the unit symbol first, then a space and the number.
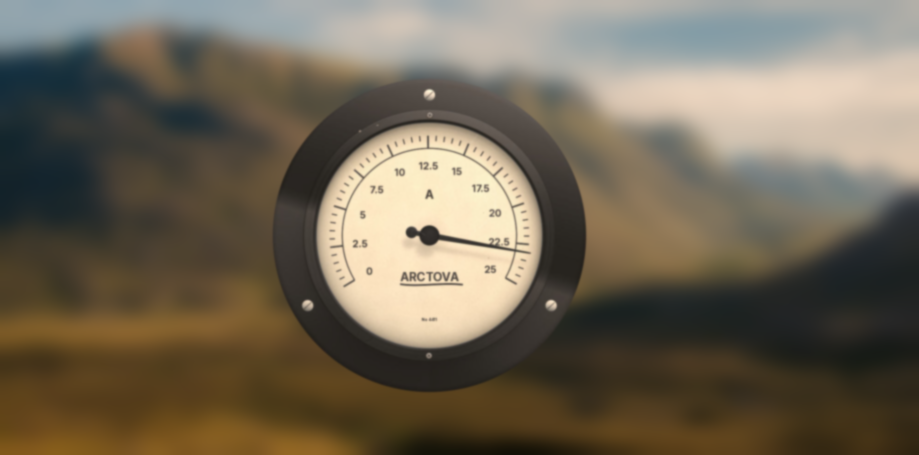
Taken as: A 23
